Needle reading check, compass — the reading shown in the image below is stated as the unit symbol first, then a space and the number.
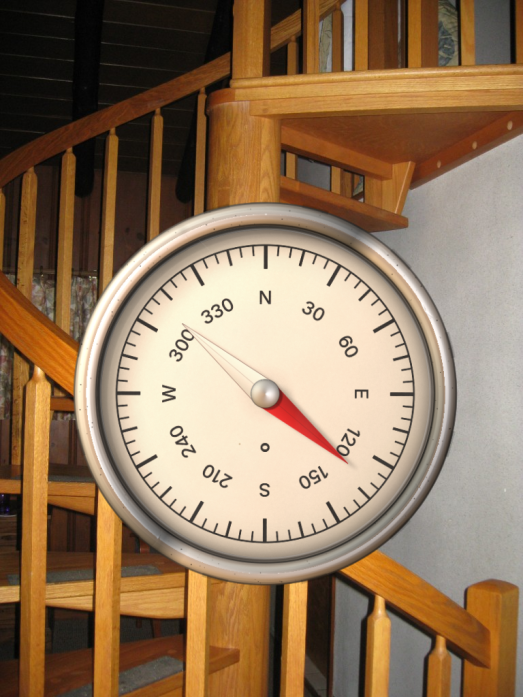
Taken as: ° 130
